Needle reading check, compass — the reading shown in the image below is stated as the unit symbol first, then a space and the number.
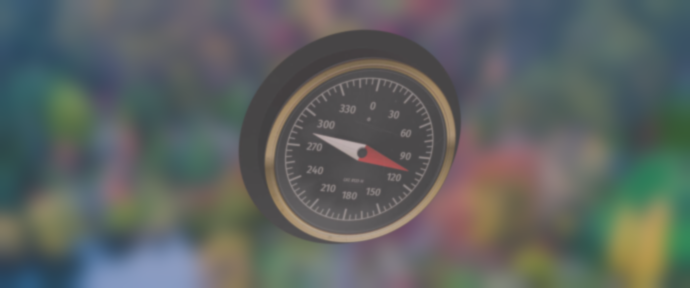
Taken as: ° 105
